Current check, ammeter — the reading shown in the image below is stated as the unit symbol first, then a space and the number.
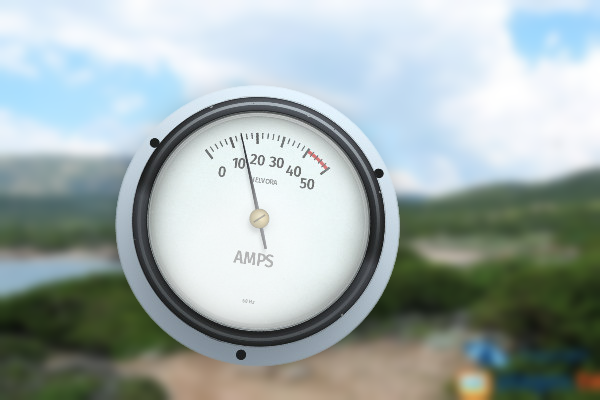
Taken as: A 14
